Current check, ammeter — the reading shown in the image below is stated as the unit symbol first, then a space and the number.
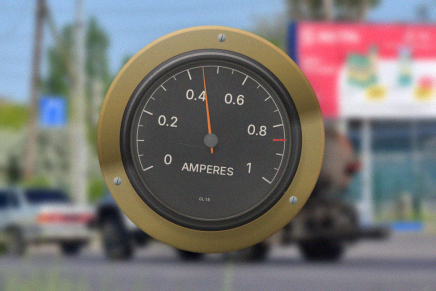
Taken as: A 0.45
